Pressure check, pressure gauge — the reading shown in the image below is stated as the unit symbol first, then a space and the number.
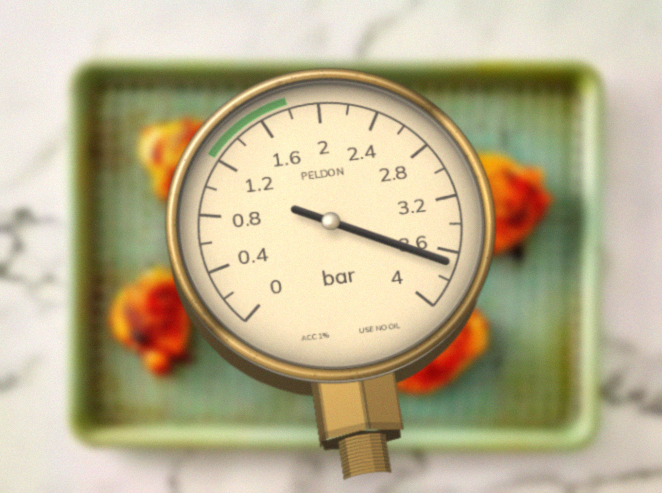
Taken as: bar 3.7
